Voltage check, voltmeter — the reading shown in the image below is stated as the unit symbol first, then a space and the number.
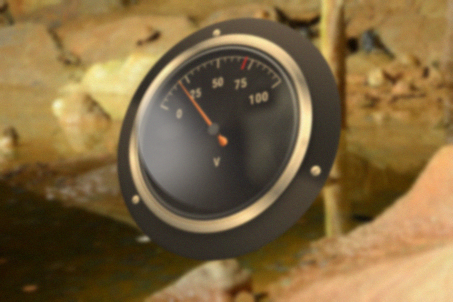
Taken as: V 20
